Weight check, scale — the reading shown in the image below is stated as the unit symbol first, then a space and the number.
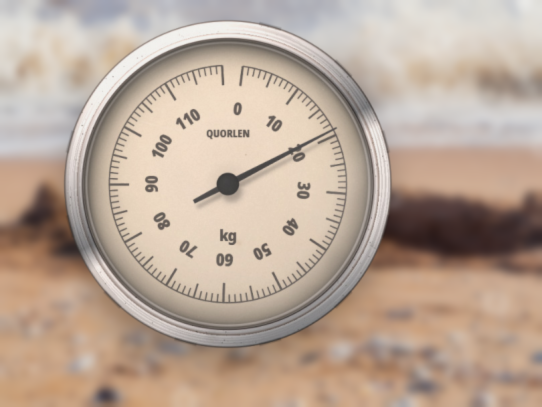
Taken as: kg 19
